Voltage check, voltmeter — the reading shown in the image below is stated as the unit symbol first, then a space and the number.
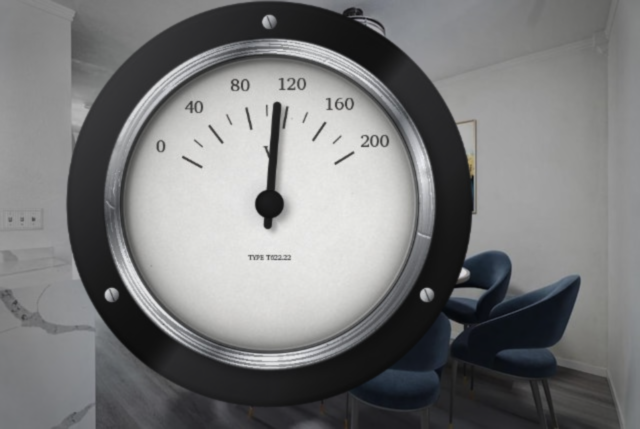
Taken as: V 110
